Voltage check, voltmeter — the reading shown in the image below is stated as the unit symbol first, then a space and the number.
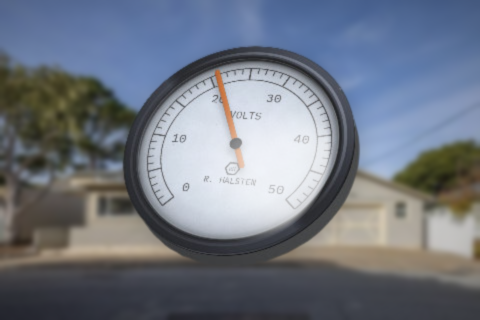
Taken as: V 21
